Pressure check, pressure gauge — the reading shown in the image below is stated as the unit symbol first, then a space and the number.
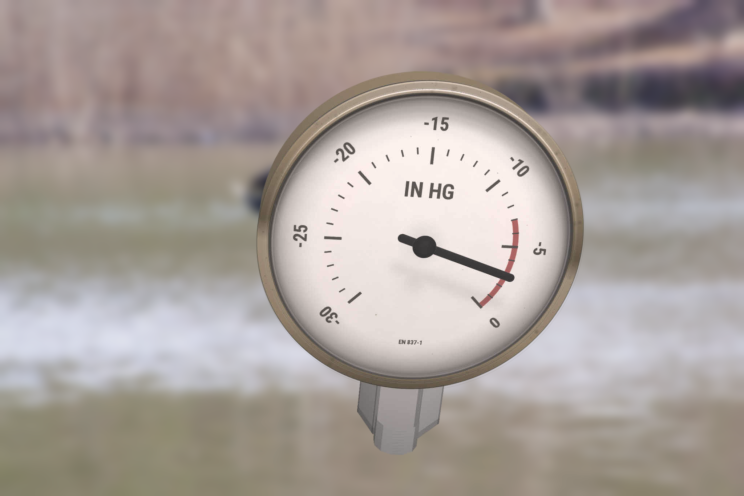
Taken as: inHg -3
